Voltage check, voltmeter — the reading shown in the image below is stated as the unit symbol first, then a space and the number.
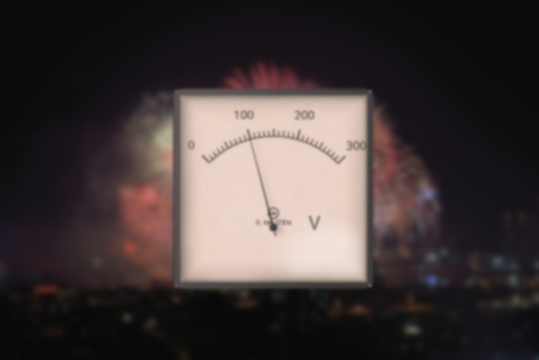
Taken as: V 100
